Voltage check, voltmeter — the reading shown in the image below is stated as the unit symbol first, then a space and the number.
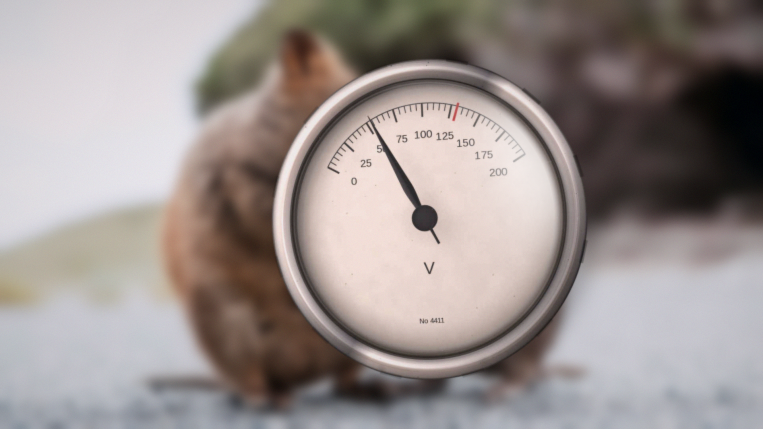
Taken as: V 55
